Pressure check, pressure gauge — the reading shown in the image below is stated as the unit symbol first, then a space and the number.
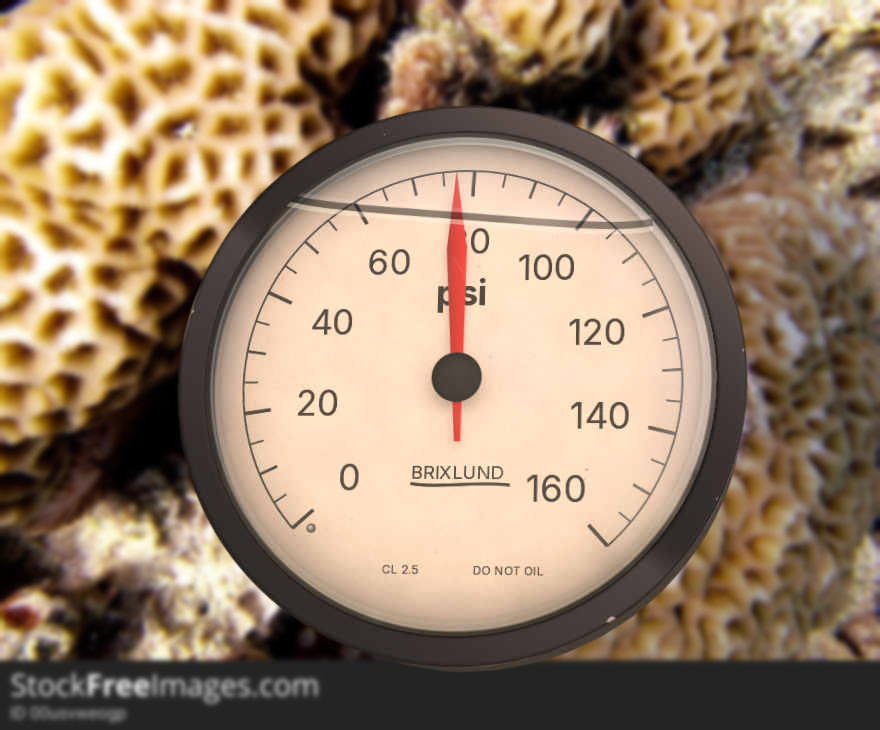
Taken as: psi 77.5
